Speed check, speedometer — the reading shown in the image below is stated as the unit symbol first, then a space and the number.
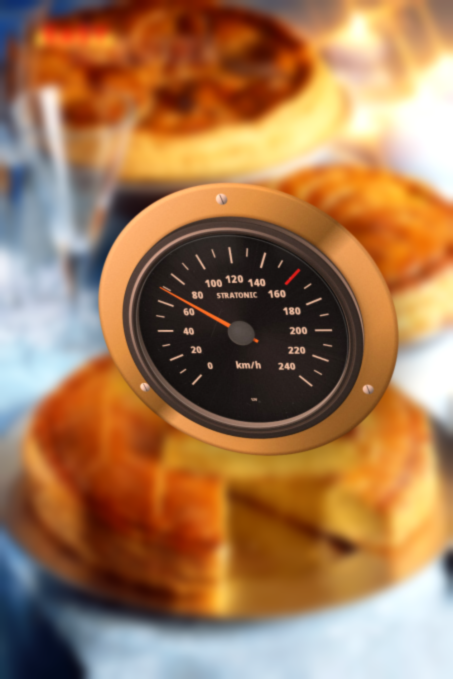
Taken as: km/h 70
